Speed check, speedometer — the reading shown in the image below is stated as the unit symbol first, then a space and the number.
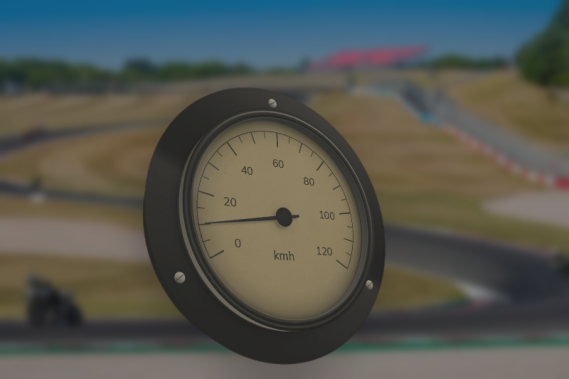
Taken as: km/h 10
